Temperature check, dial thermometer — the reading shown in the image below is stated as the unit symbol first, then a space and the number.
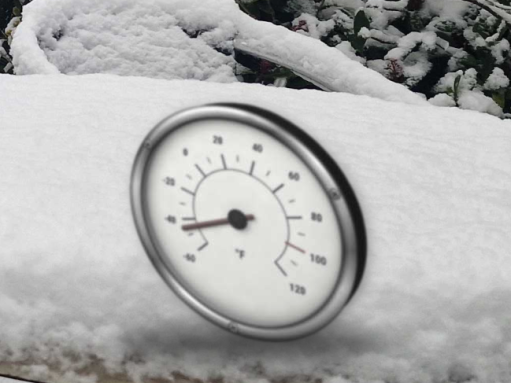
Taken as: °F -45
